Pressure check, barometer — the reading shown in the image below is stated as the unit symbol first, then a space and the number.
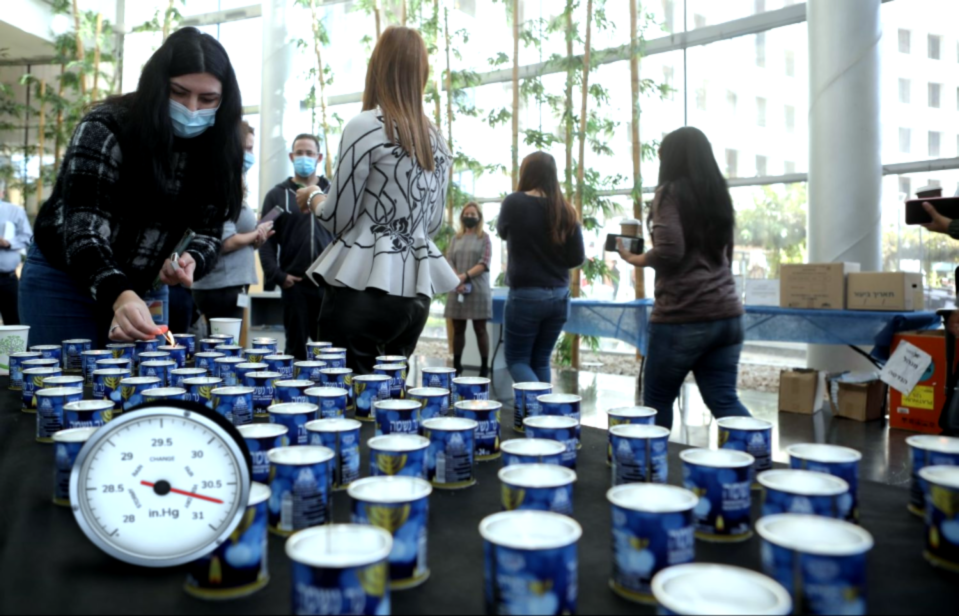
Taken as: inHg 30.7
